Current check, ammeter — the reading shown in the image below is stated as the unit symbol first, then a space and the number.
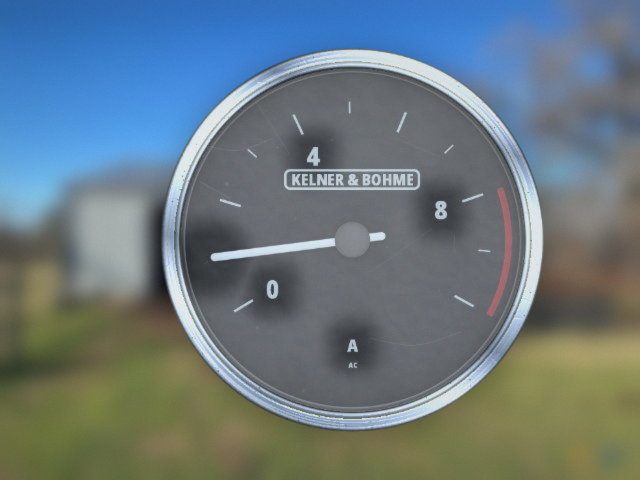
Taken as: A 1
